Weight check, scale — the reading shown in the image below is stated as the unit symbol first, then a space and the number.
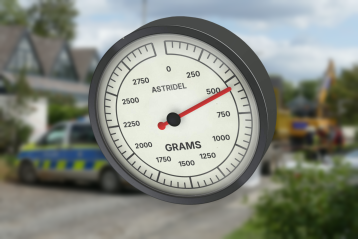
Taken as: g 550
